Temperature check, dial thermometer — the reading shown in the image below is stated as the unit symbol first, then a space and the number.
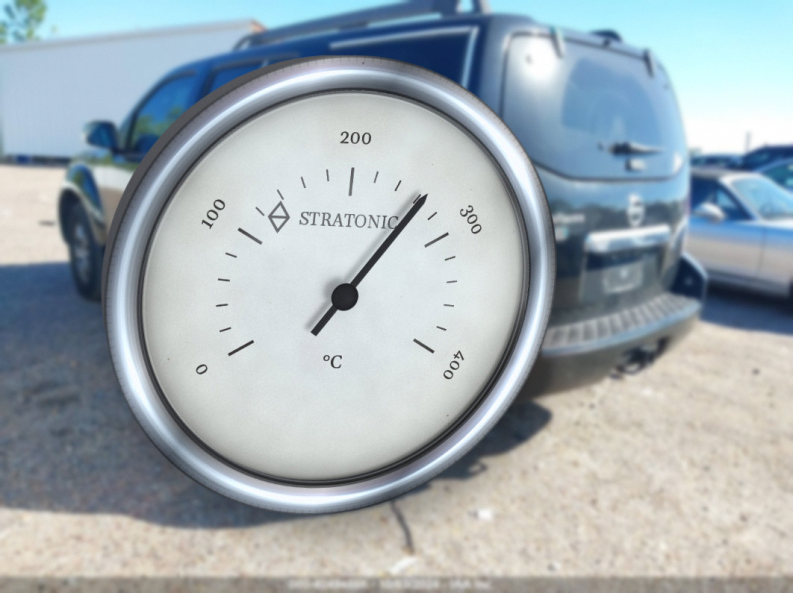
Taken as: °C 260
